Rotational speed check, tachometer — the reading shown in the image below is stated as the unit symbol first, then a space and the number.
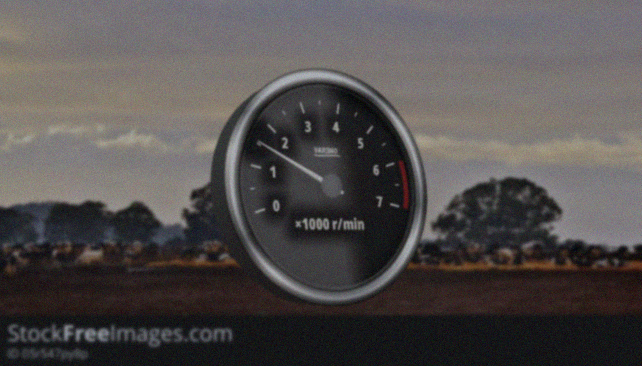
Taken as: rpm 1500
